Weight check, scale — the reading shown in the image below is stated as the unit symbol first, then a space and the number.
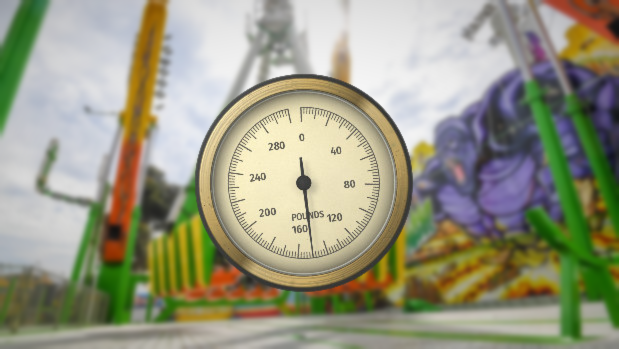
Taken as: lb 150
